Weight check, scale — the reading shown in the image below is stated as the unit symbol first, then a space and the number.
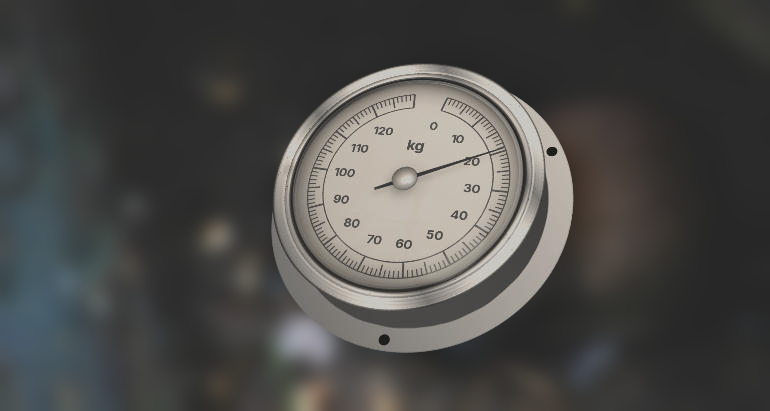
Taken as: kg 20
